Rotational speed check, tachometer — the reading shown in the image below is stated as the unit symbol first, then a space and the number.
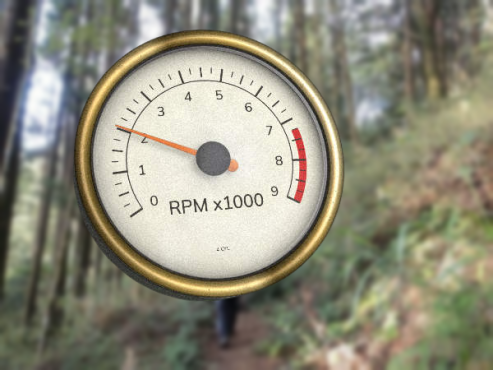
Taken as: rpm 2000
